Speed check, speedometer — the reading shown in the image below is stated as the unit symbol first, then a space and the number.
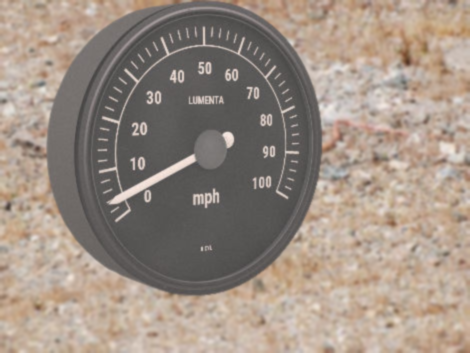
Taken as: mph 4
